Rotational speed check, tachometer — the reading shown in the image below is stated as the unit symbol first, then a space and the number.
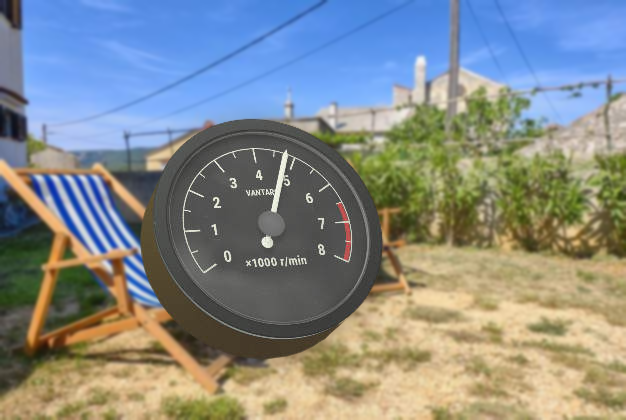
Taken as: rpm 4750
